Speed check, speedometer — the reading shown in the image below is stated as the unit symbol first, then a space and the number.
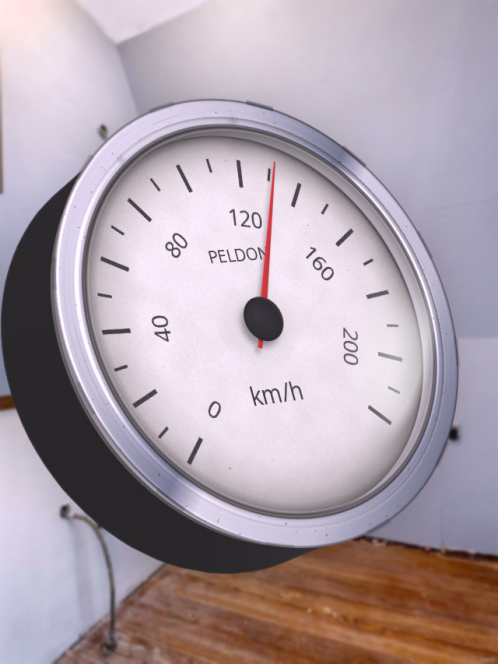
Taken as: km/h 130
